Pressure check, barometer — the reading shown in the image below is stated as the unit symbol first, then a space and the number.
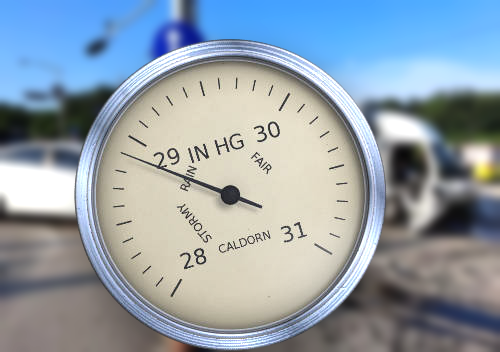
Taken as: inHg 28.9
